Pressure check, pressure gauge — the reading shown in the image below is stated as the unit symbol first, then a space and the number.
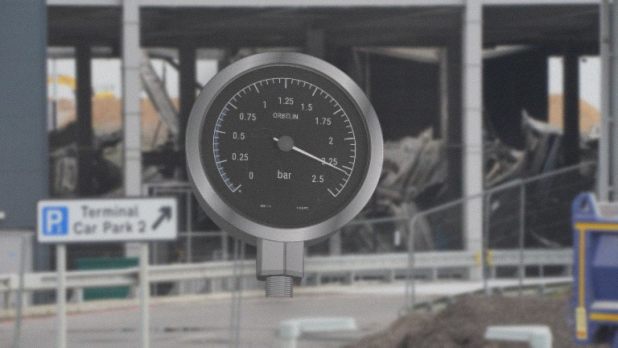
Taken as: bar 2.3
